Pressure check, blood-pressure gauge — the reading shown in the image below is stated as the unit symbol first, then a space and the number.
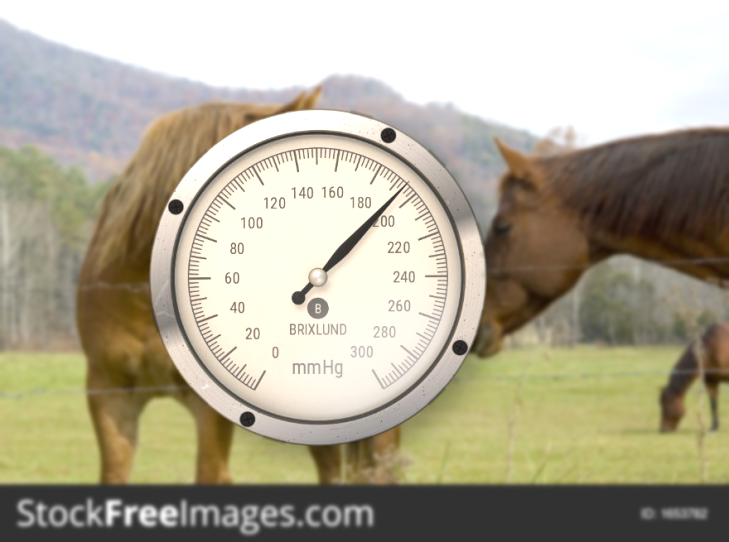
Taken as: mmHg 194
